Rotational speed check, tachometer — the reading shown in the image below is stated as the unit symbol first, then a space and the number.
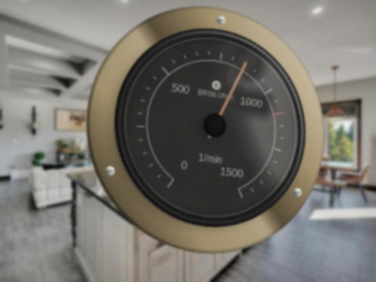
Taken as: rpm 850
